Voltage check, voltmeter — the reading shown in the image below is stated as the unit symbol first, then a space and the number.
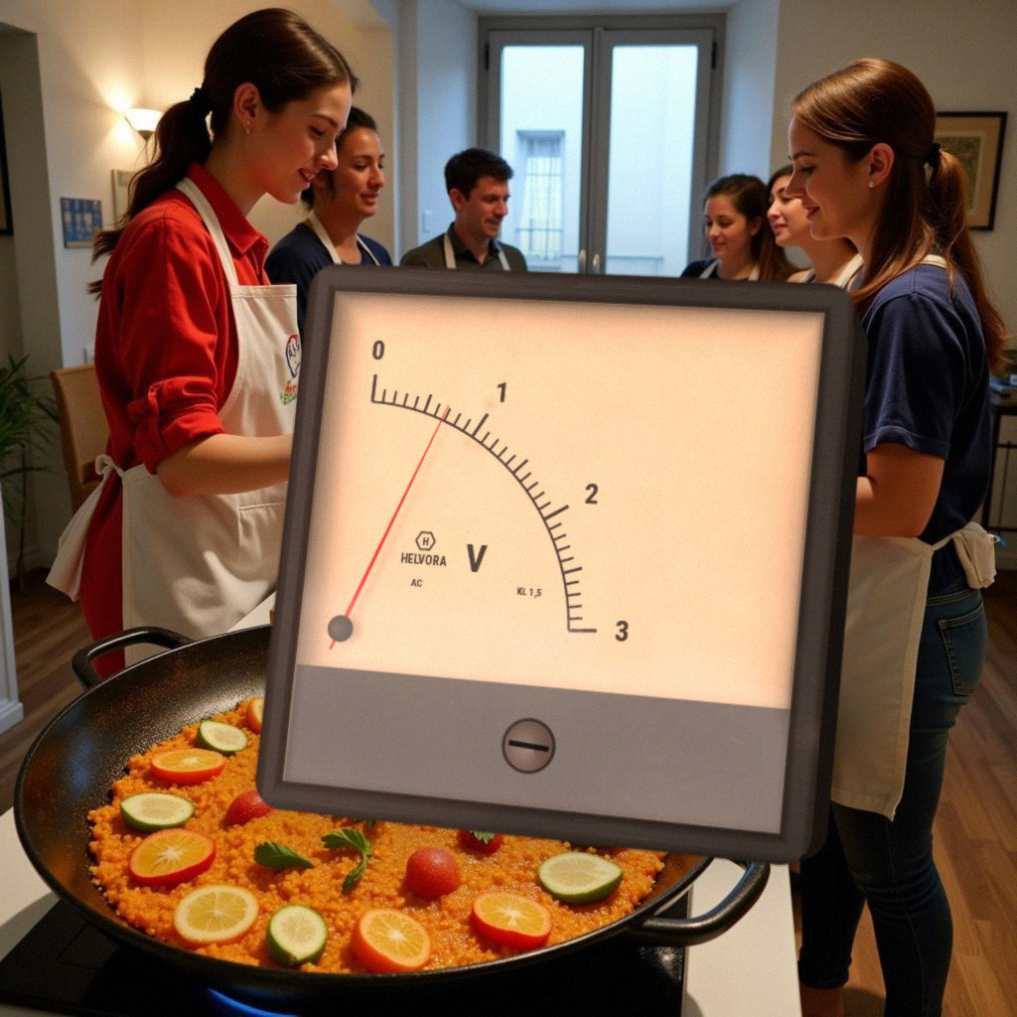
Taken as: V 0.7
